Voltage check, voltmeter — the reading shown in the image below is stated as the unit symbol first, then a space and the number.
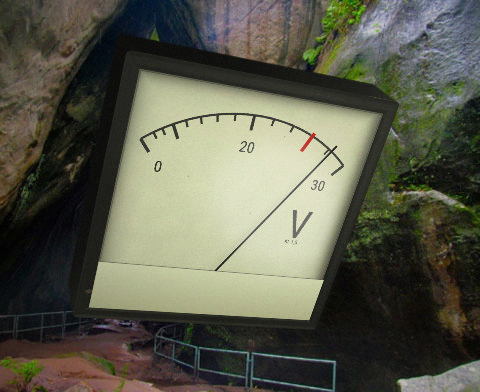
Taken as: V 28
